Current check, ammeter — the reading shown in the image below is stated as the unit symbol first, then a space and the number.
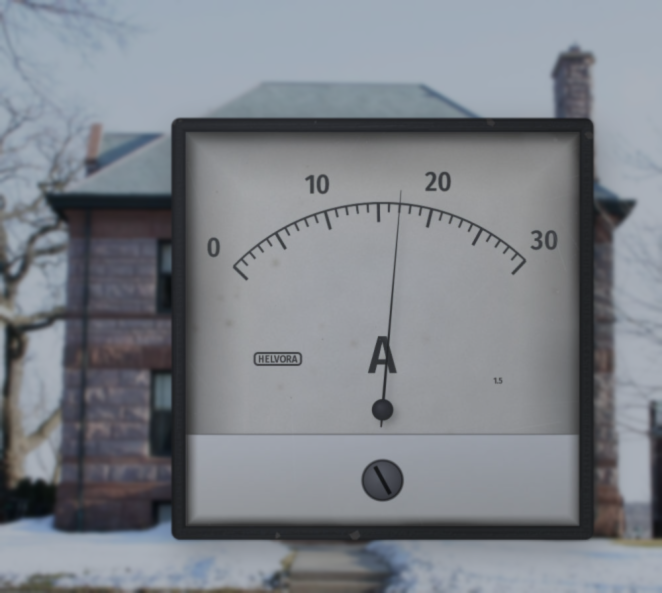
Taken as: A 17
